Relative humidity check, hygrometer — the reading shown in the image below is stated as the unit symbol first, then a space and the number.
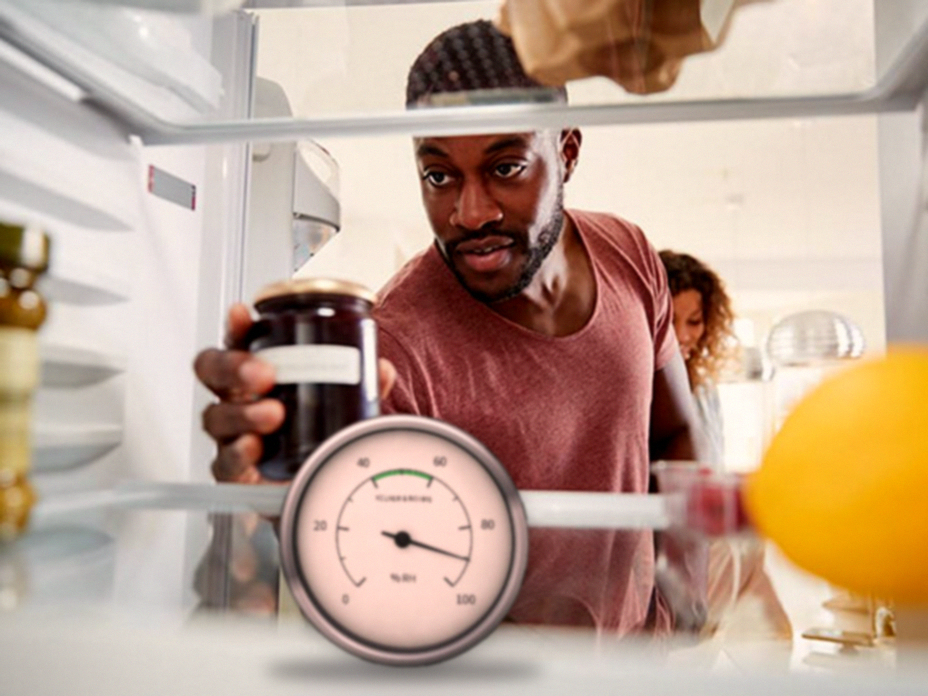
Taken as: % 90
